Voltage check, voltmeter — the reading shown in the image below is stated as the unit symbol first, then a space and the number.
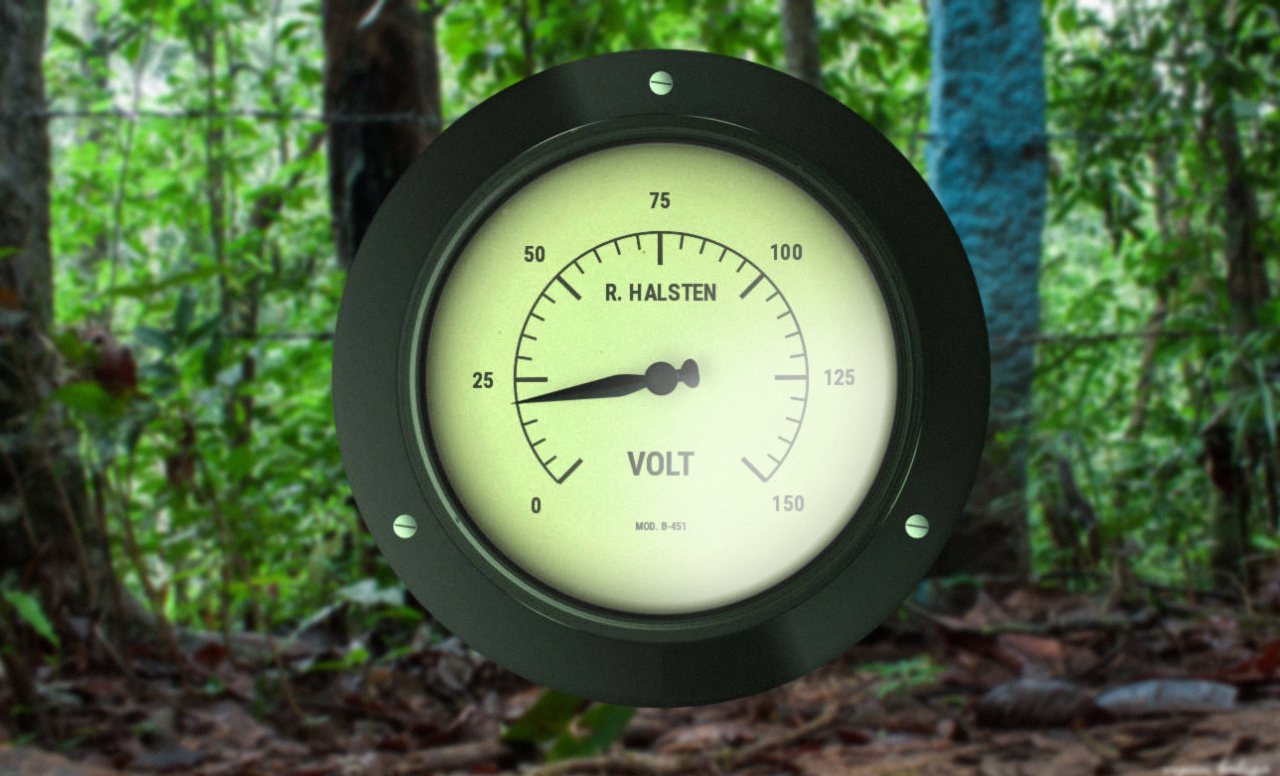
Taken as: V 20
